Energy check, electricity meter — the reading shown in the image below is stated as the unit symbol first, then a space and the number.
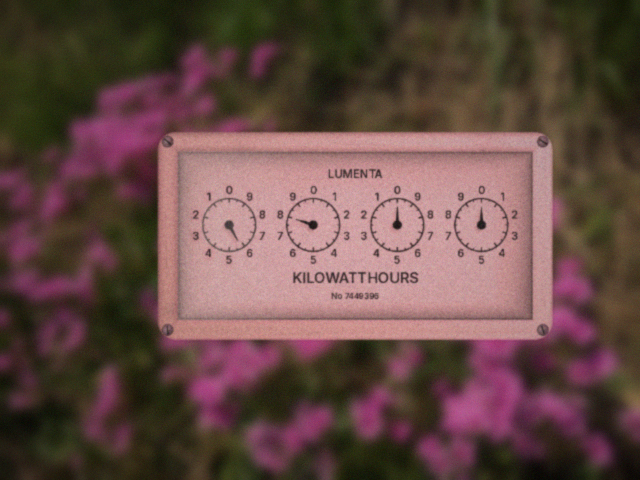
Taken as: kWh 5800
